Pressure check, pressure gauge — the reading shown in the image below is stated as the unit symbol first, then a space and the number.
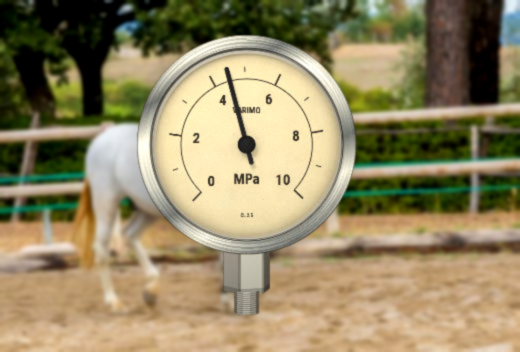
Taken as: MPa 4.5
